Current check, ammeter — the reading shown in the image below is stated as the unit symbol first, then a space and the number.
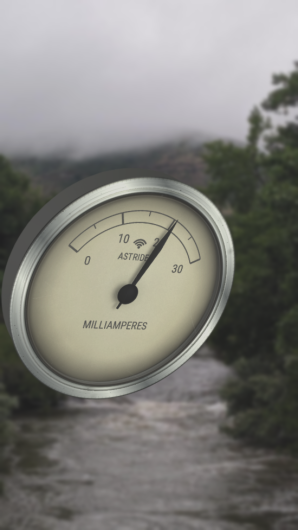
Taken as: mA 20
